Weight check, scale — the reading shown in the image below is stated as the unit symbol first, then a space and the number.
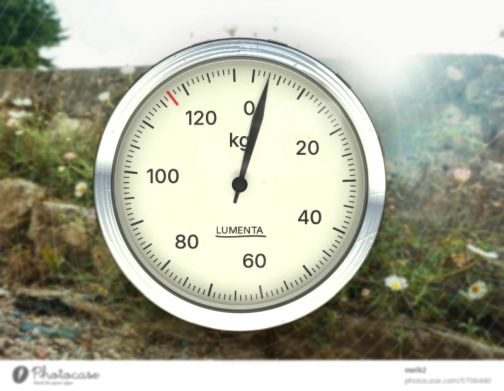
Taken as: kg 3
